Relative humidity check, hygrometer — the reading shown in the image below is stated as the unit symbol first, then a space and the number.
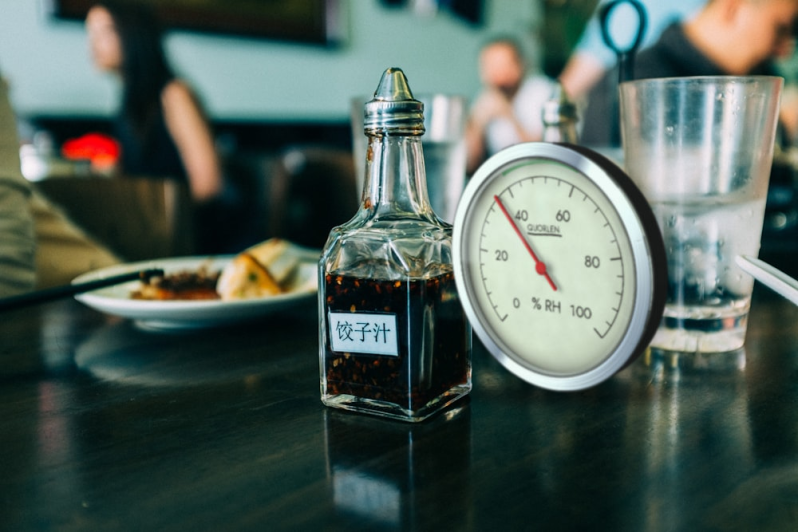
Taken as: % 36
